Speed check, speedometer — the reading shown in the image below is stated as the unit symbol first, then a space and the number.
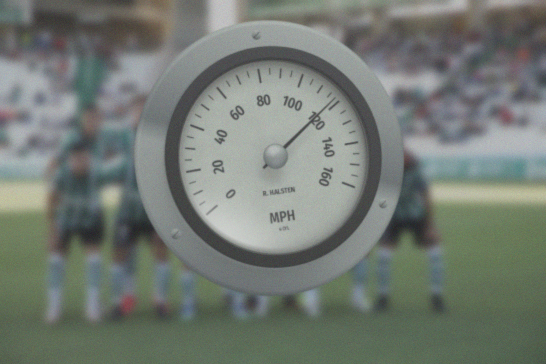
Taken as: mph 117.5
